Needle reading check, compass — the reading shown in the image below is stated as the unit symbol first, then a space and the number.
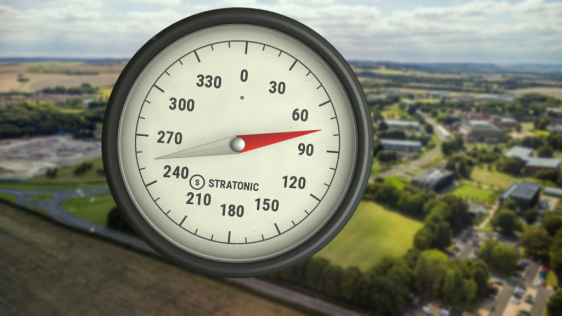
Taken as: ° 75
